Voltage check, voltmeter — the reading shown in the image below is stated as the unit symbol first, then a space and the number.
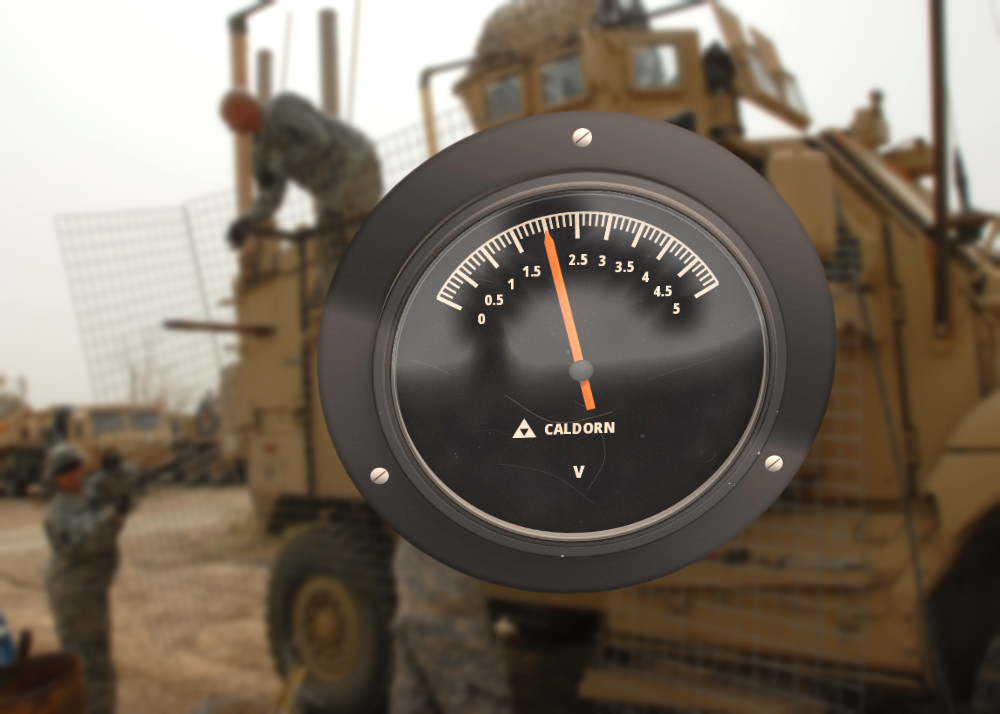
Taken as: V 2
